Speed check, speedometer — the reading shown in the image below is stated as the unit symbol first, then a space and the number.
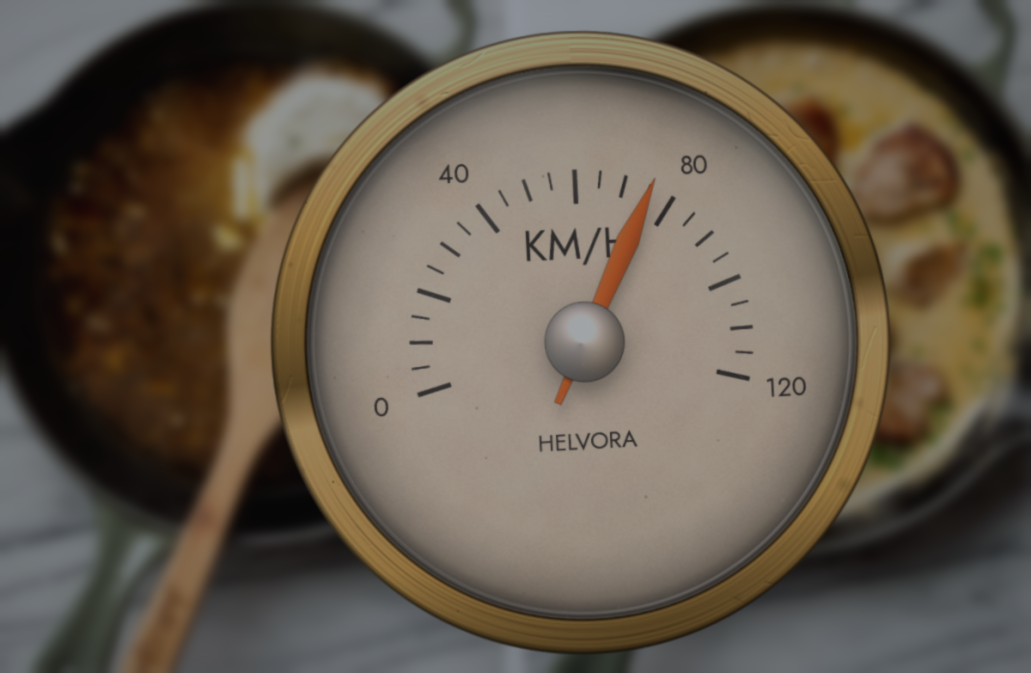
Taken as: km/h 75
